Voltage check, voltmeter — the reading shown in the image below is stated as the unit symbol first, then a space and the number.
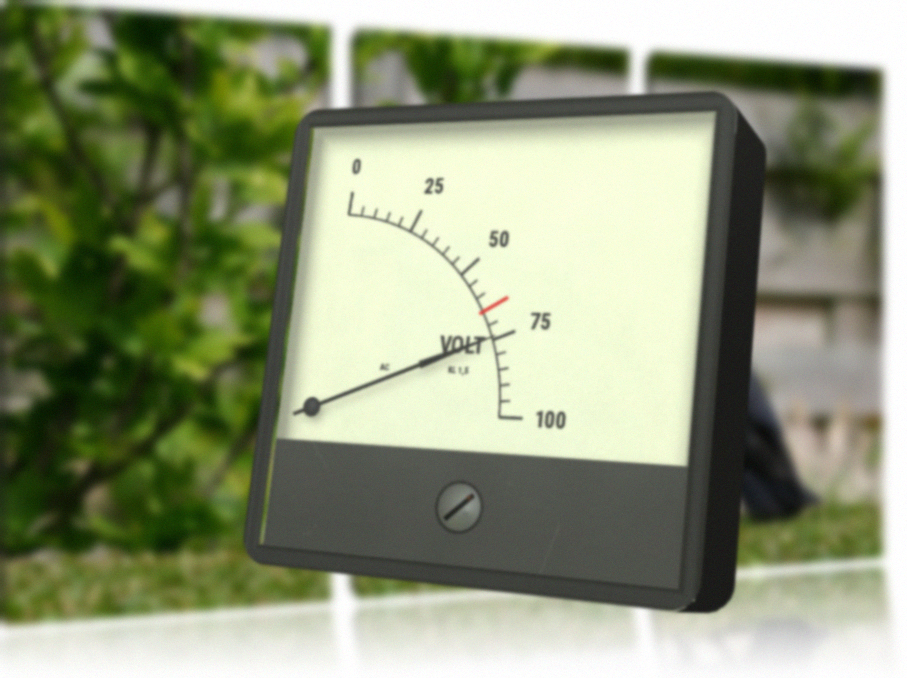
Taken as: V 75
